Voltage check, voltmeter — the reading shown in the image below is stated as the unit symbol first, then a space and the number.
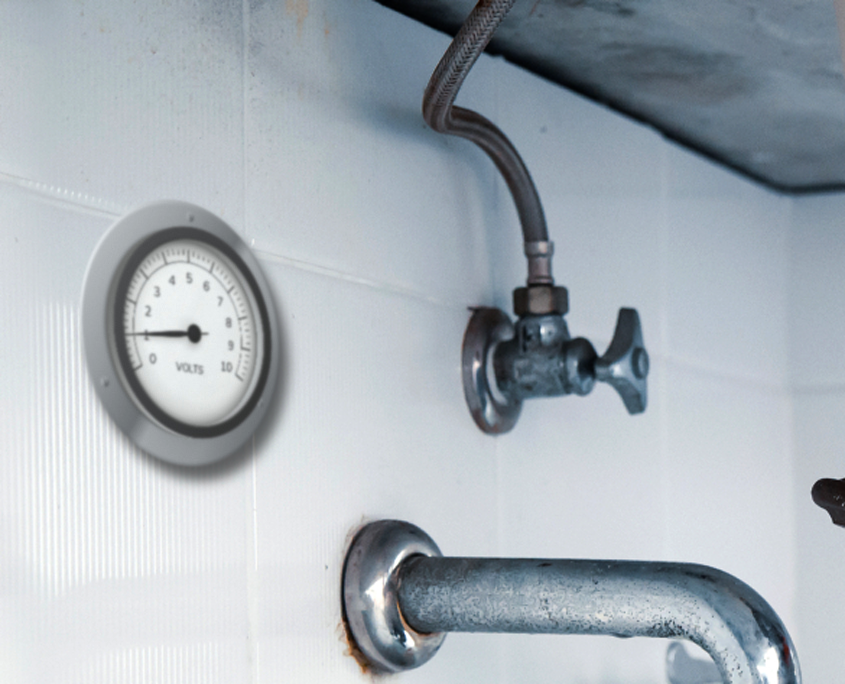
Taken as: V 1
